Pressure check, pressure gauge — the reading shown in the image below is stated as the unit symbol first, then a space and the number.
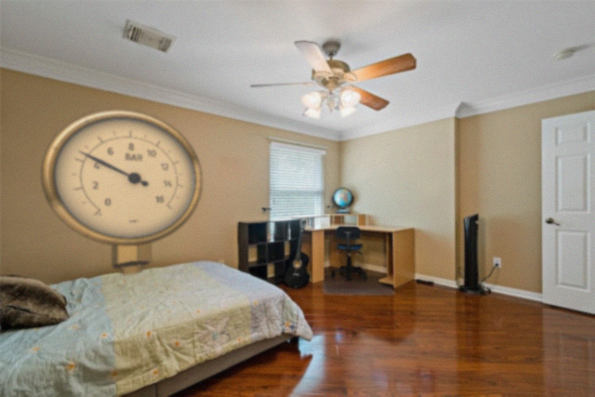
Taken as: bar 4.5
